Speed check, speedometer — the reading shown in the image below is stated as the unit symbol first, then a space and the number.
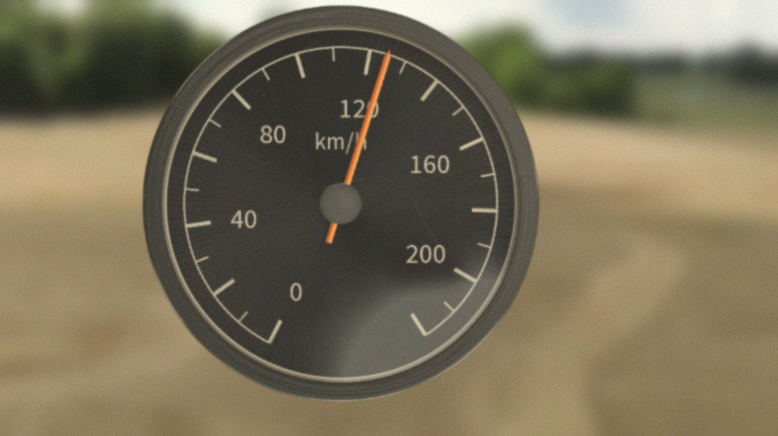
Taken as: km/h 125
